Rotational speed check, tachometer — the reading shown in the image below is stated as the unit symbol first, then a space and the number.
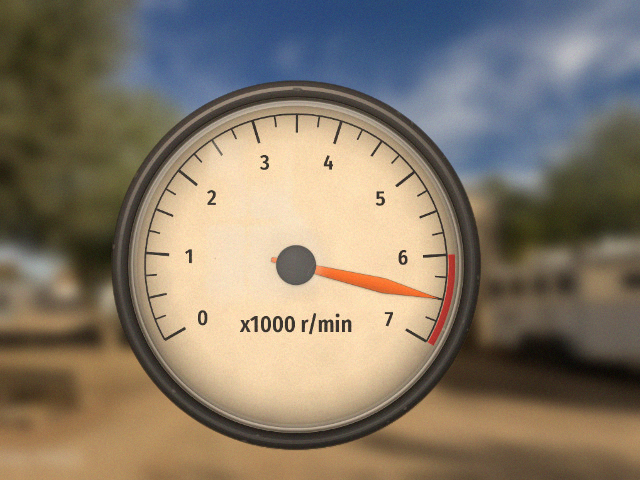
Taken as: rpm 6500
